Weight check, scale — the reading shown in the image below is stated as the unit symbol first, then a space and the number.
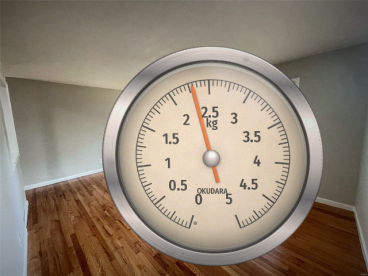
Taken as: kg 2.3
